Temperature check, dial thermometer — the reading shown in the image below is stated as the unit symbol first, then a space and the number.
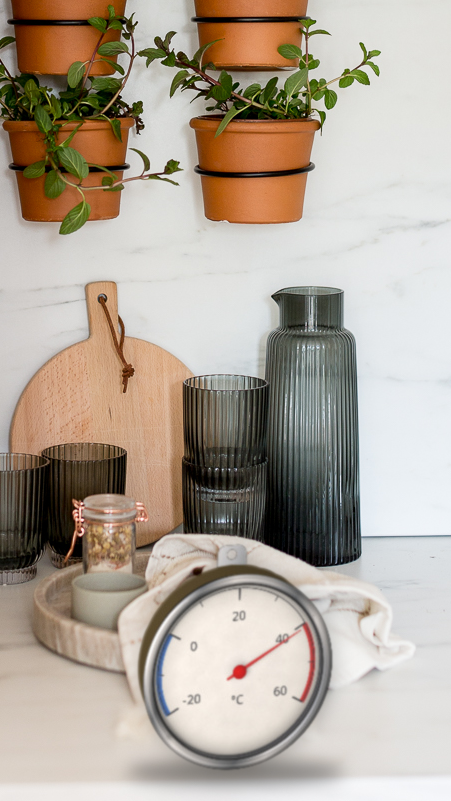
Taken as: °C 40
